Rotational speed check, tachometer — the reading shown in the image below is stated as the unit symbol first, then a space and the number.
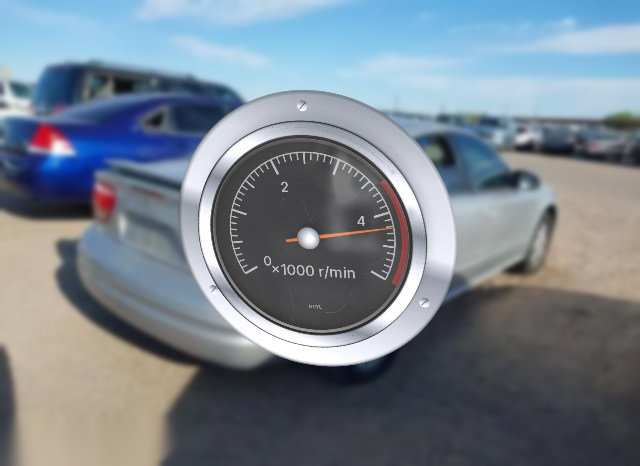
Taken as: rpm 4200
